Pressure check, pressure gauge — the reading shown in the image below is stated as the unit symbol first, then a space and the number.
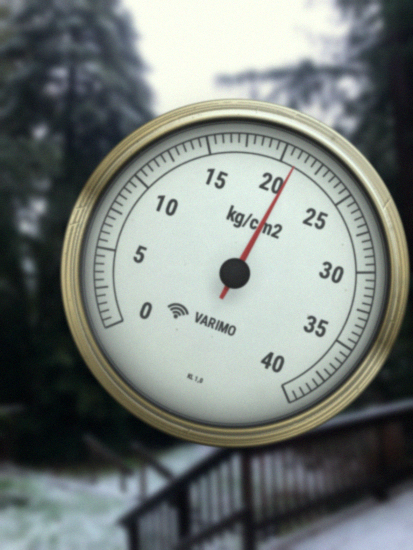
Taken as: kg/cm² 21
